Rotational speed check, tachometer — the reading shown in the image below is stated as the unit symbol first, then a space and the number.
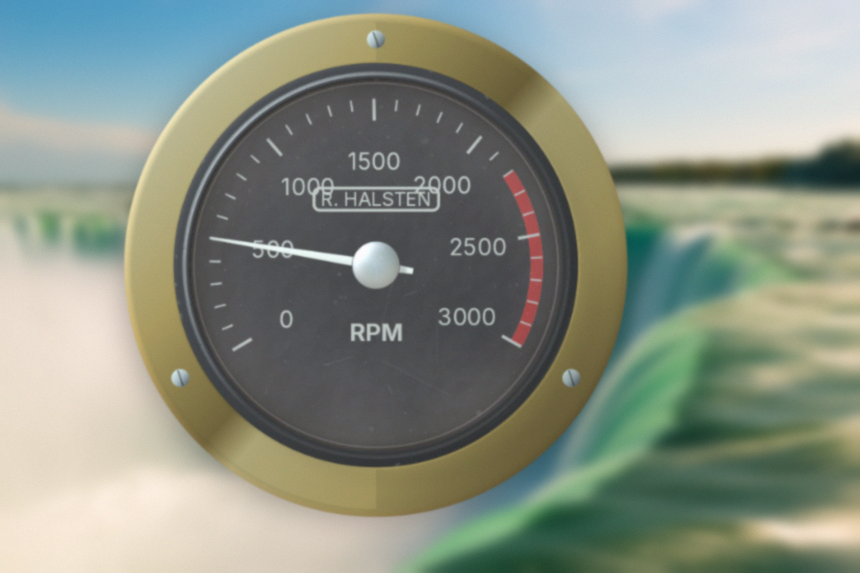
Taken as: rpm 500
